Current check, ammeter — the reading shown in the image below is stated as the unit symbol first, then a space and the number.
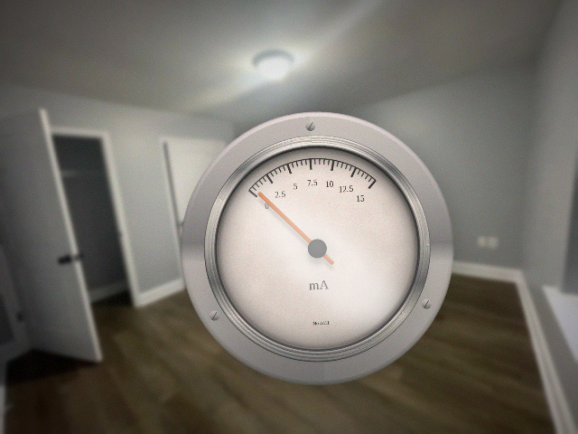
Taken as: mA 0.5
